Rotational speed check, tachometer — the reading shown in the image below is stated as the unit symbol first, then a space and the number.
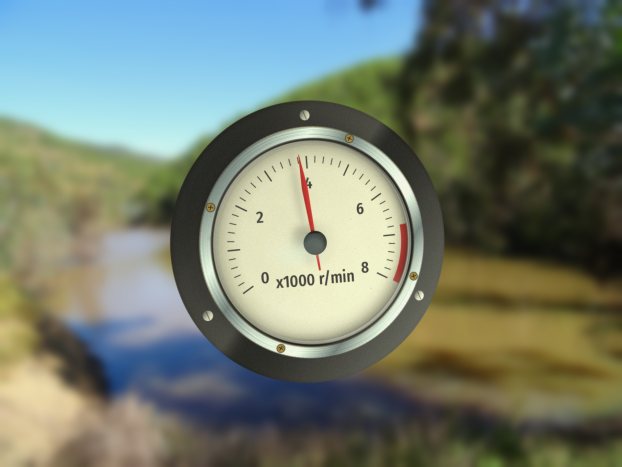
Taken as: rpm 3800
